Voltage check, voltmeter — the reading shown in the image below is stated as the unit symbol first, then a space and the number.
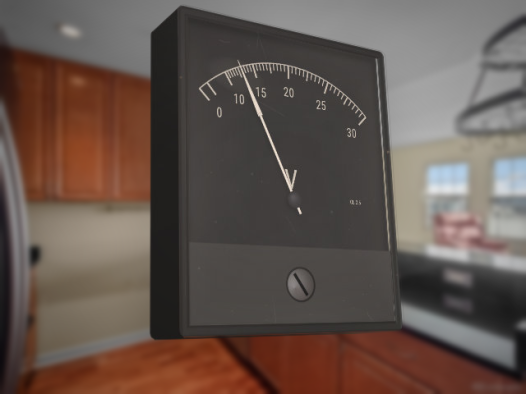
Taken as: V 12.5
